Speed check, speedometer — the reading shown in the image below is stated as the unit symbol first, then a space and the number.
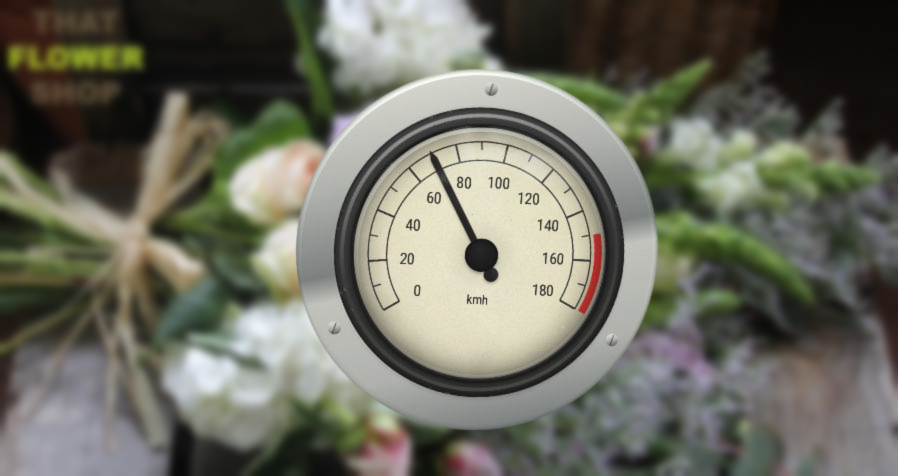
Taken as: km/h 70
